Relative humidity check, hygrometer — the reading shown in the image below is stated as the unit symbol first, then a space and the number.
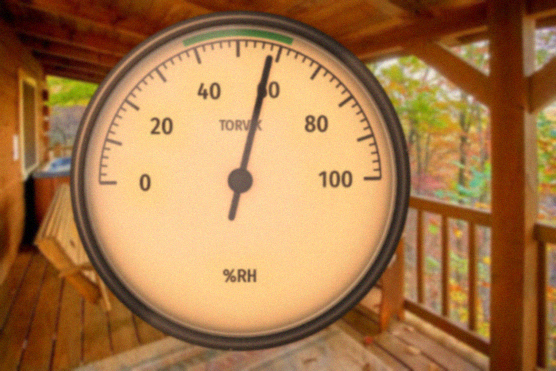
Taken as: % 58
